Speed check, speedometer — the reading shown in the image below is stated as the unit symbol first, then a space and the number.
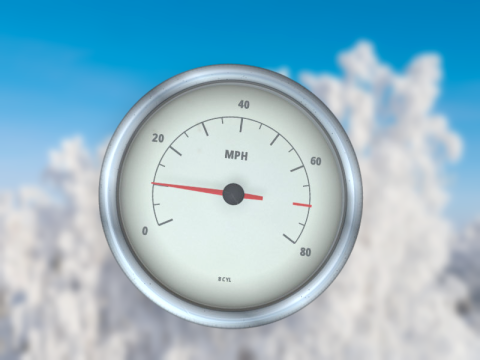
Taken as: mph 10
